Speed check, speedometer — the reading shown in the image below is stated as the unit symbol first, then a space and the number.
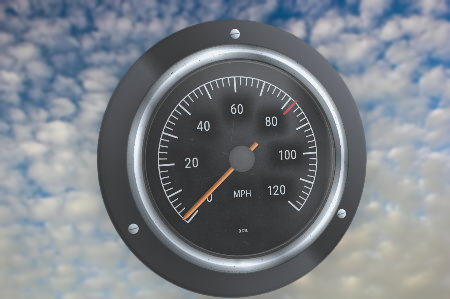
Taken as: mph 2
